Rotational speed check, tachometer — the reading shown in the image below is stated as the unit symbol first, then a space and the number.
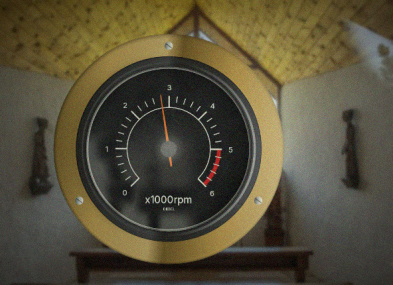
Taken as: rpm 2800
